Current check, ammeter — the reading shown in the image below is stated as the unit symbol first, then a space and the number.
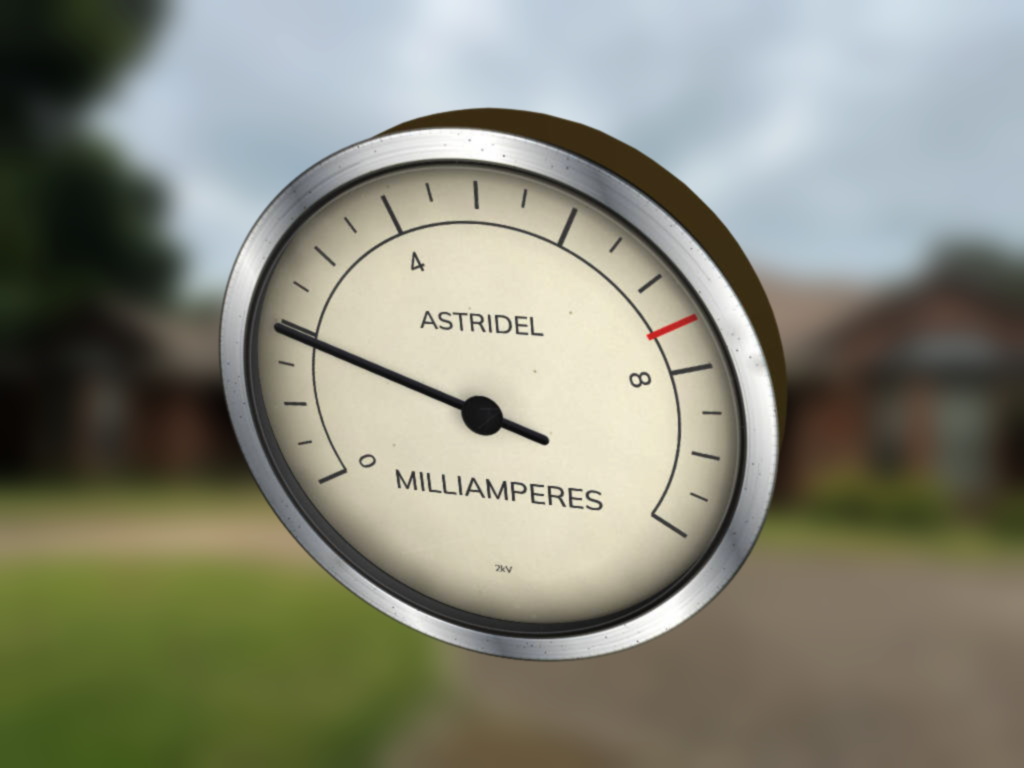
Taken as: mA 2
